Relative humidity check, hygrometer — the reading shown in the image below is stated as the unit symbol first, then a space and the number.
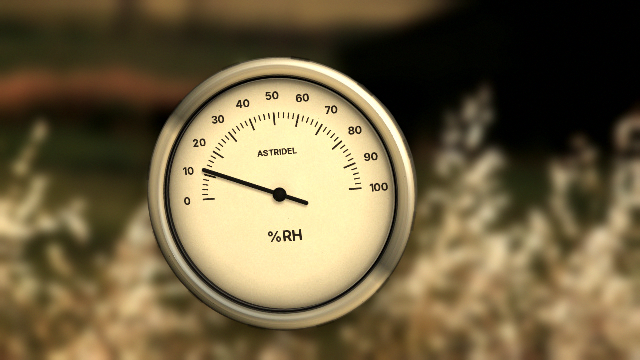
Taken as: % 12
